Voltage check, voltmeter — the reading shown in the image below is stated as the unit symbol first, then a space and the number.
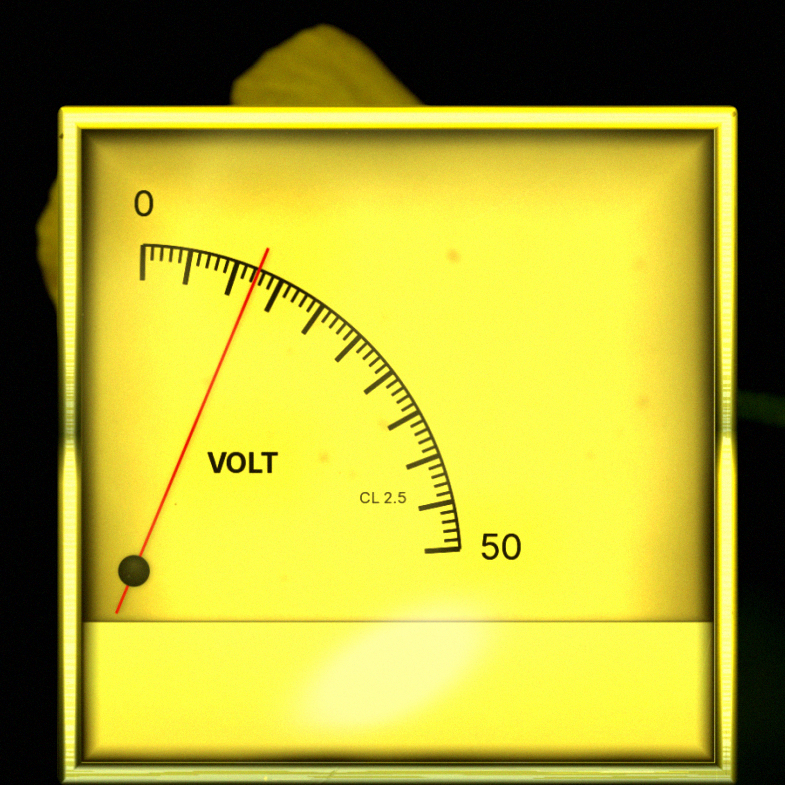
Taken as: V 12.5
